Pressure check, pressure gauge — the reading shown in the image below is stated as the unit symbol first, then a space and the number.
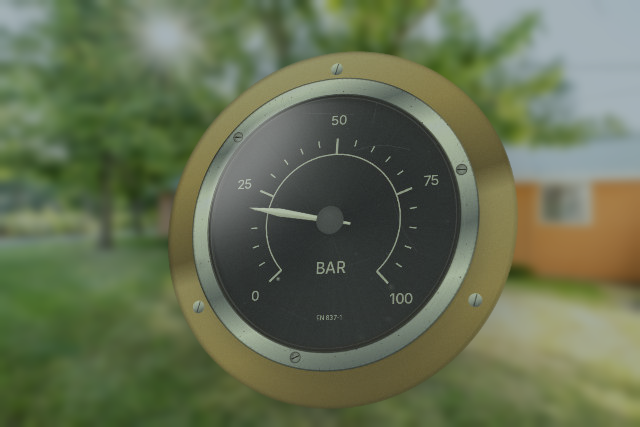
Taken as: bar 20
